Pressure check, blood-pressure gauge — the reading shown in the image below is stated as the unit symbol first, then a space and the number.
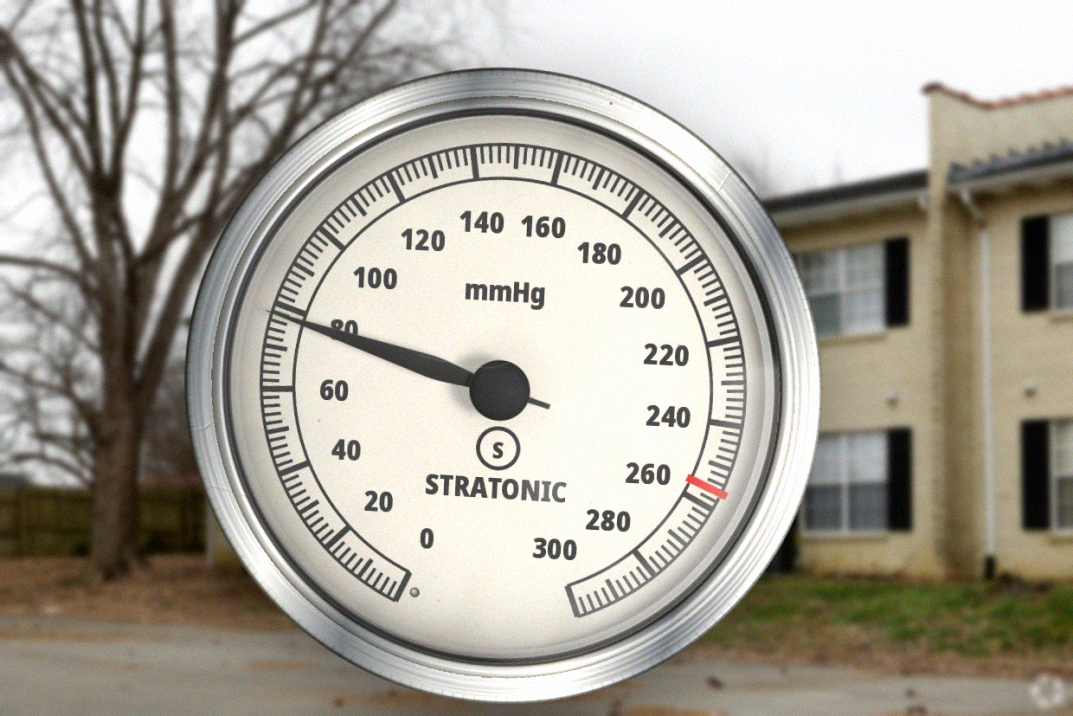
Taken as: mmHg 78
